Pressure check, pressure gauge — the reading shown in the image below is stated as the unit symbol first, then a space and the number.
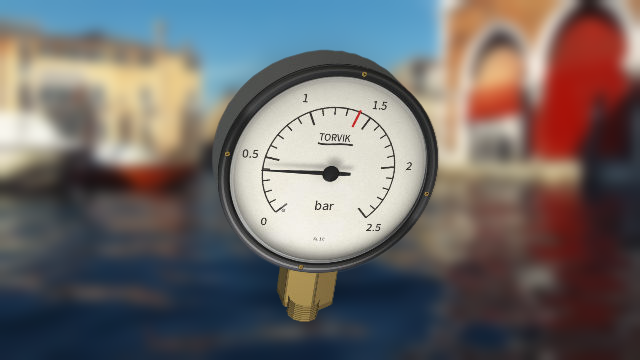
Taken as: bar 0.4
